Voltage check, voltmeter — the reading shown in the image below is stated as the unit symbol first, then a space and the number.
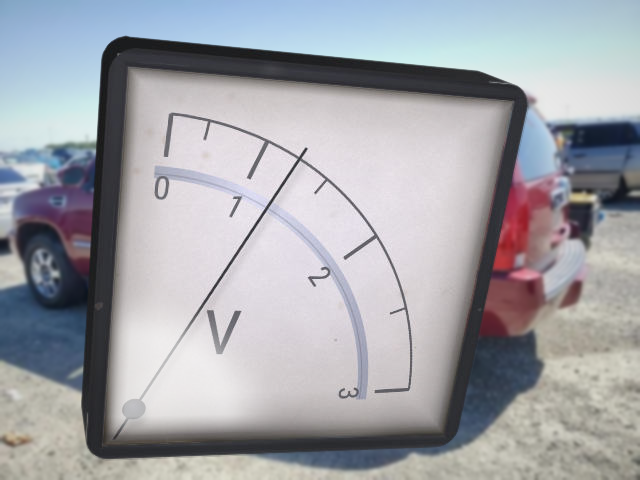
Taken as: V 1.25
